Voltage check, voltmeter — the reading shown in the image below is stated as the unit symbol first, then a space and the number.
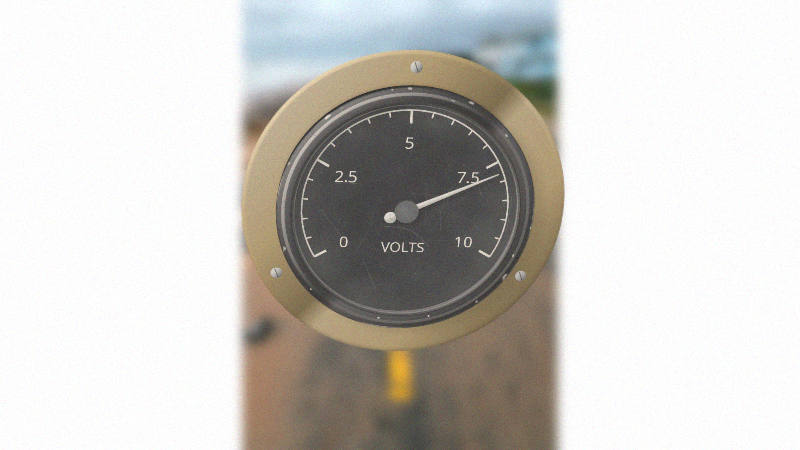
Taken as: V 7.75
